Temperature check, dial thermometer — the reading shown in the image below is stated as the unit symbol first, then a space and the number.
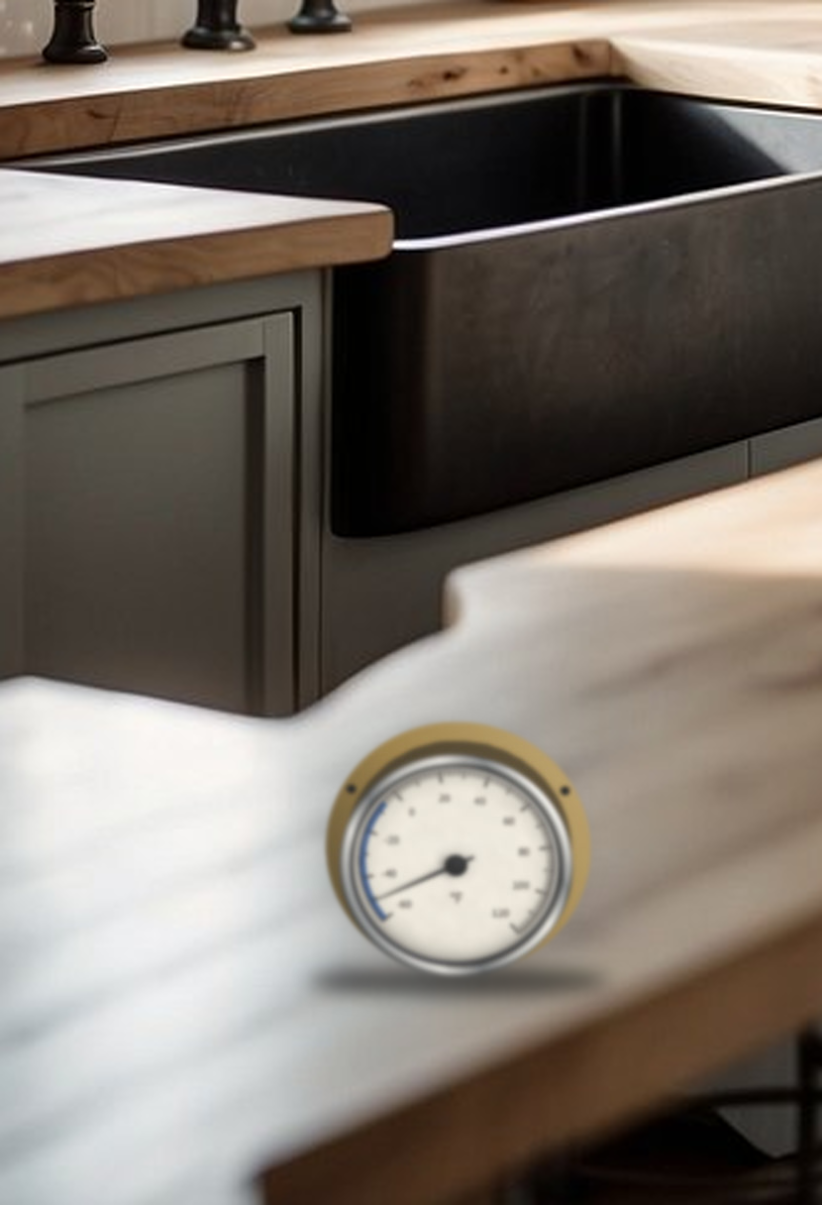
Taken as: °F -50
